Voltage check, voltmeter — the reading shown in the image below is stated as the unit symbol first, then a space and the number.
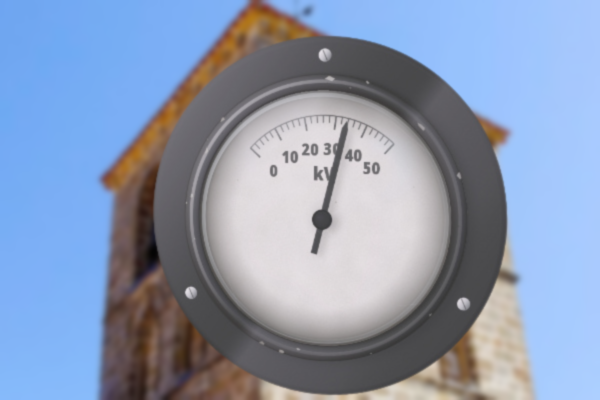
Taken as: kV 34
